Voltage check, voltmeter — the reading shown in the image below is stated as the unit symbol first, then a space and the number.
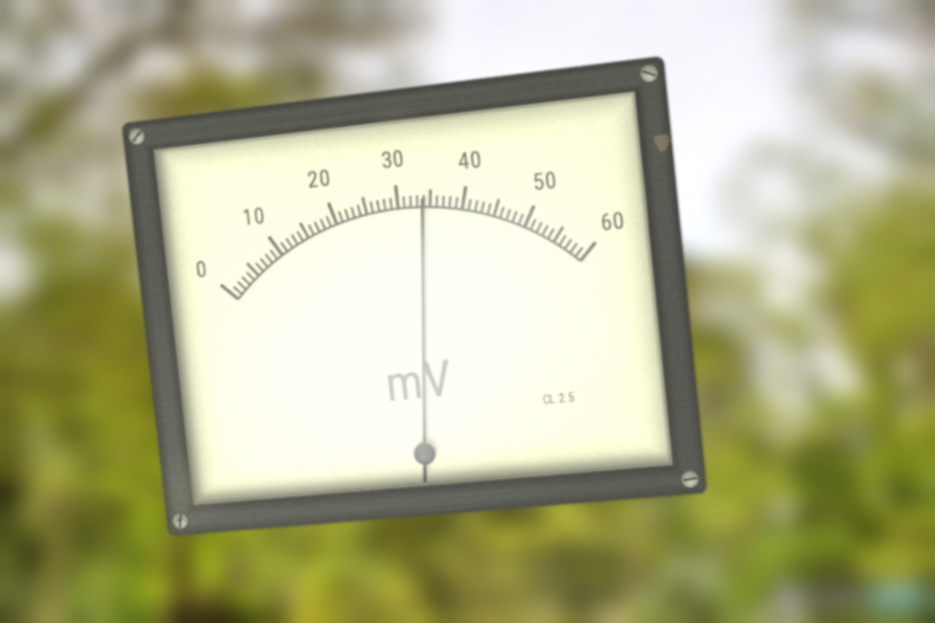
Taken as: mV 34
